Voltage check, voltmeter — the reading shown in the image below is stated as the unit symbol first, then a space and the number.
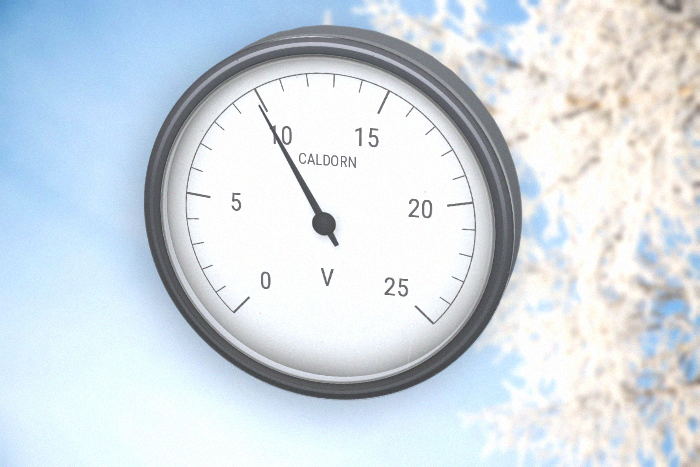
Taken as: V 10
